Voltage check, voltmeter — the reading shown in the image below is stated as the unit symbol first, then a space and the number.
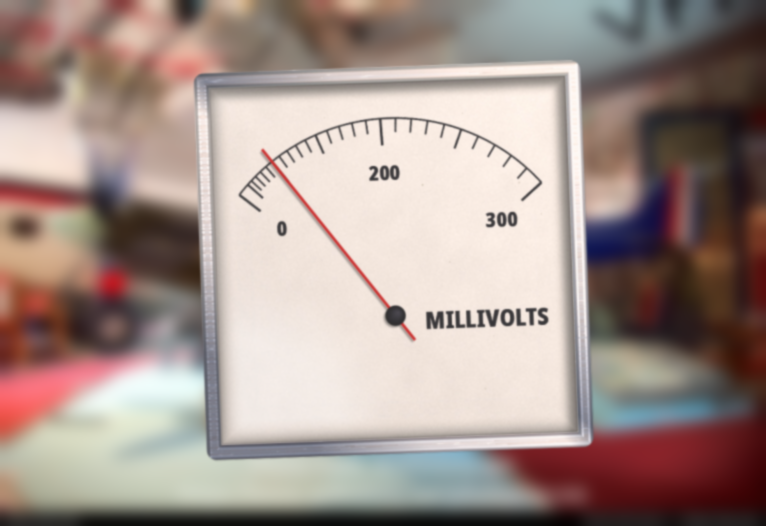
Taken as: mV 100
